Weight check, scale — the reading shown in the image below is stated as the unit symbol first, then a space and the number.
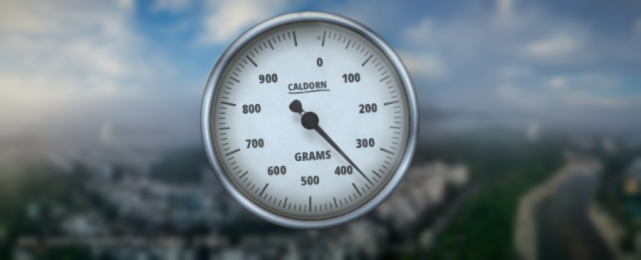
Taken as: g 370
